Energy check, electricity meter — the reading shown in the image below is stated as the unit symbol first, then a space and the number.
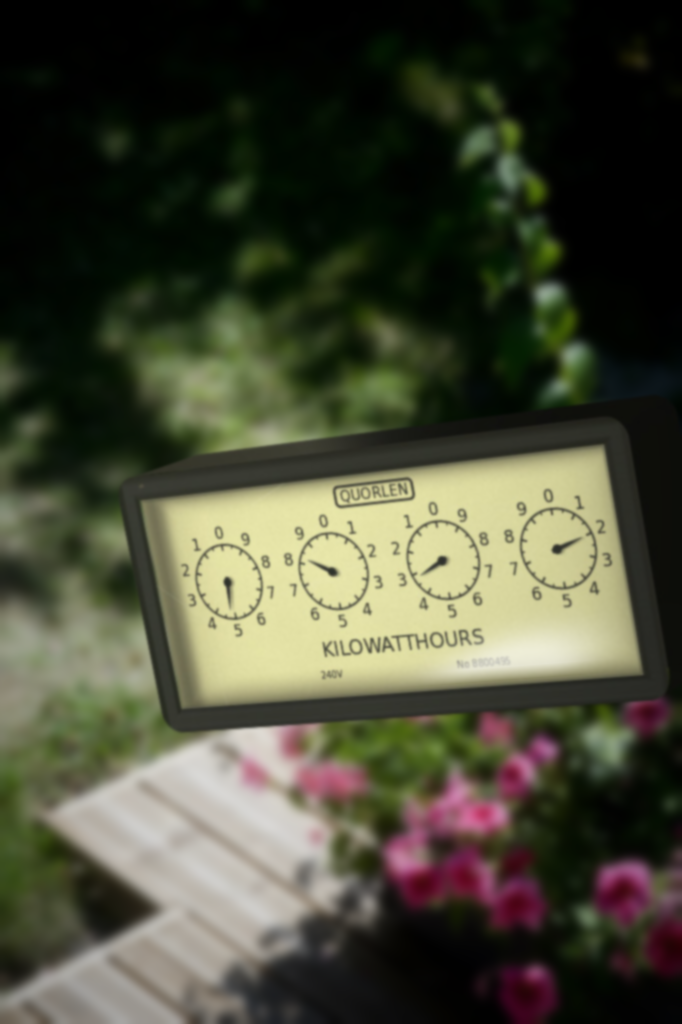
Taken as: kWh 4832
